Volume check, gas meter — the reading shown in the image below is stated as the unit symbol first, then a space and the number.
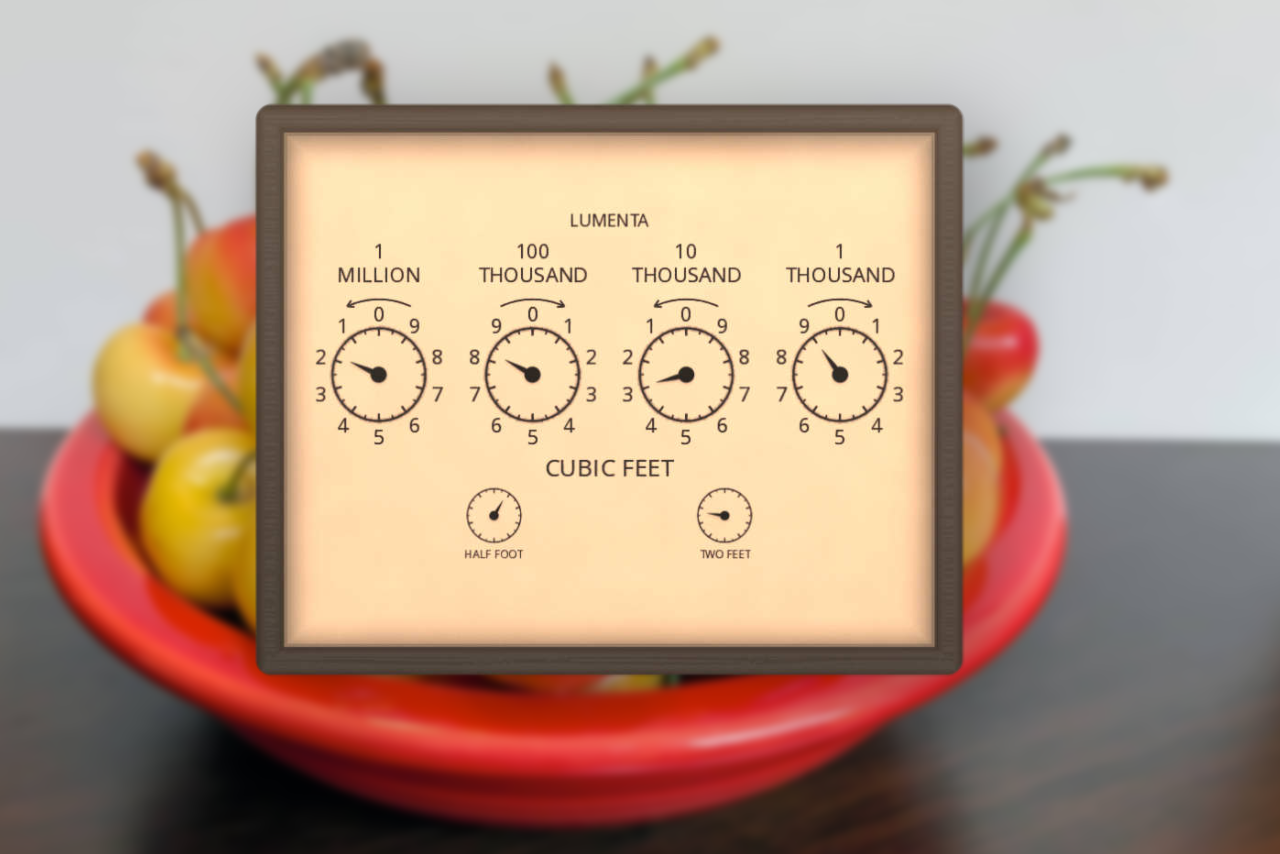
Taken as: ft³ 182900
